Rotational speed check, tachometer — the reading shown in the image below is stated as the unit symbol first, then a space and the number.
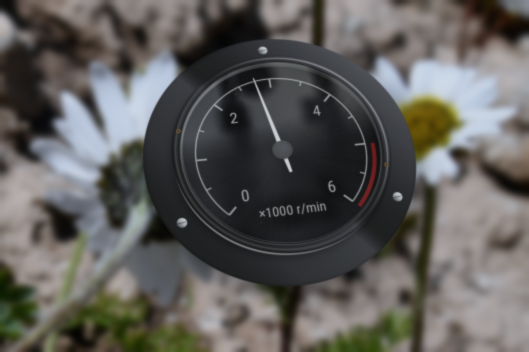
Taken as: rpm 2750
